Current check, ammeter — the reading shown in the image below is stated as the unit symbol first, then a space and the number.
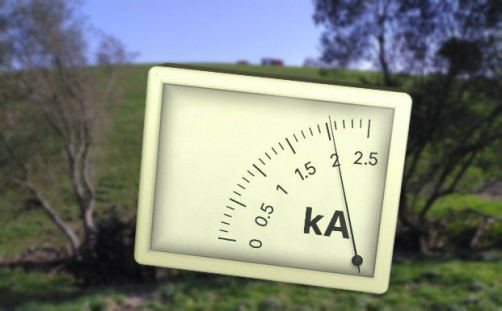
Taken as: kA 2.05
